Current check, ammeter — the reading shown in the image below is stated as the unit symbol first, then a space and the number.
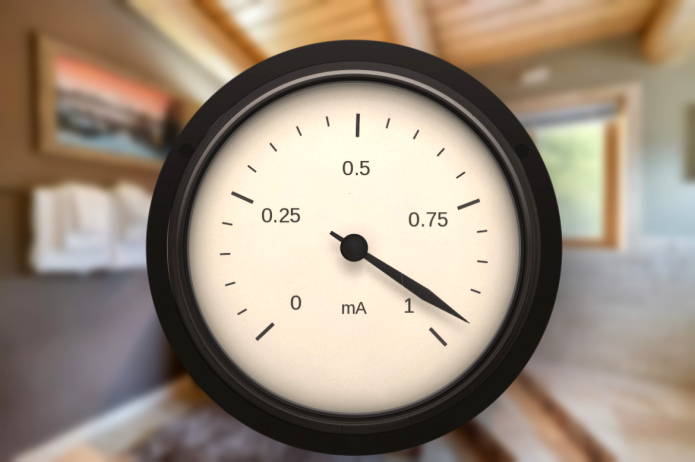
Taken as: mA 0.95
